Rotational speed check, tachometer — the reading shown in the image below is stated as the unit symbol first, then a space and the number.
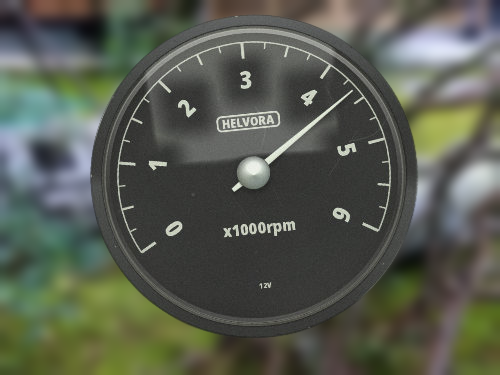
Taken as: rpm 4375
